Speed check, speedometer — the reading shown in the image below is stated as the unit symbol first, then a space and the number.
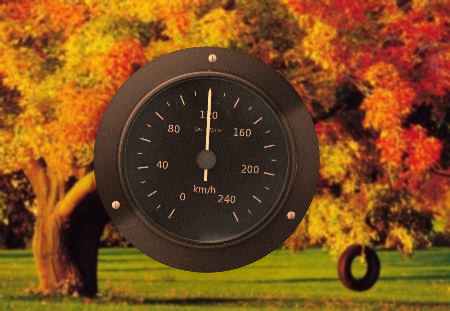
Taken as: km/h 120
